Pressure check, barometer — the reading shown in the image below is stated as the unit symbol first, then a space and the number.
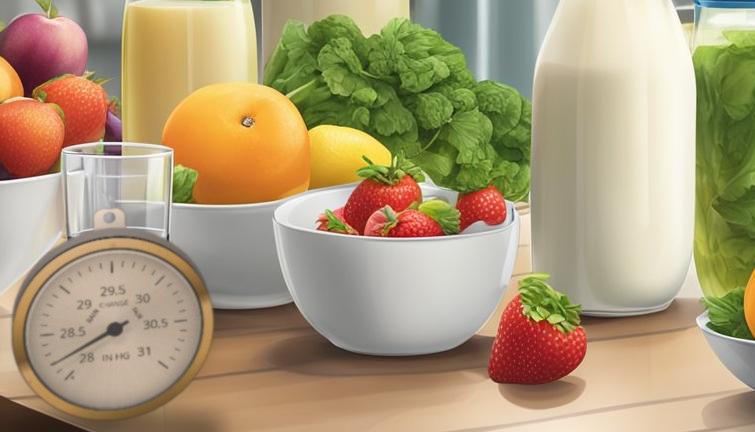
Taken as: inHg 28.2
